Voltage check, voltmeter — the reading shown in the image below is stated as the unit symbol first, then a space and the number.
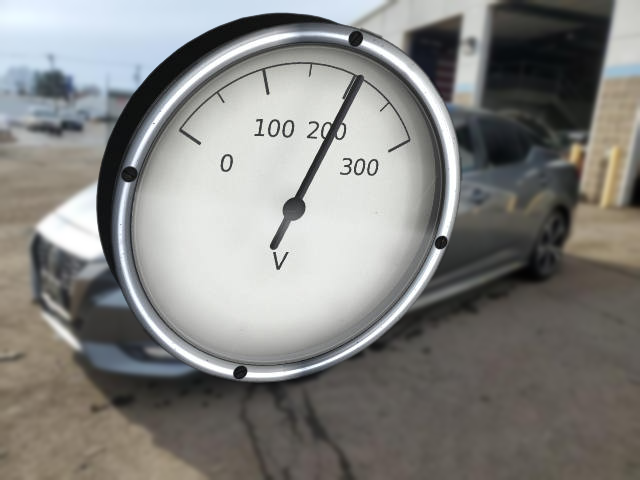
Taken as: V 200
